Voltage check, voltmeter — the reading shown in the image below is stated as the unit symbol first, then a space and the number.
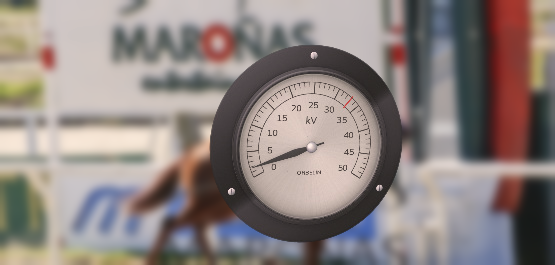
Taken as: kV 2
